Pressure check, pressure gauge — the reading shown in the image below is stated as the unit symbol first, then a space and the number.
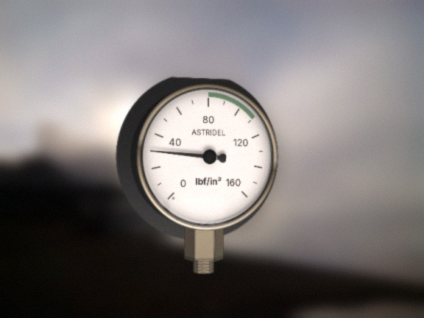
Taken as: psi 30
